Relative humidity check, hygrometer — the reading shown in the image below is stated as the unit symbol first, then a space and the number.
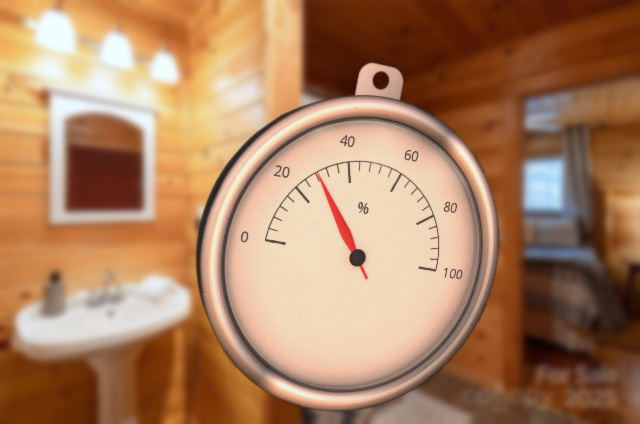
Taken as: % 28
